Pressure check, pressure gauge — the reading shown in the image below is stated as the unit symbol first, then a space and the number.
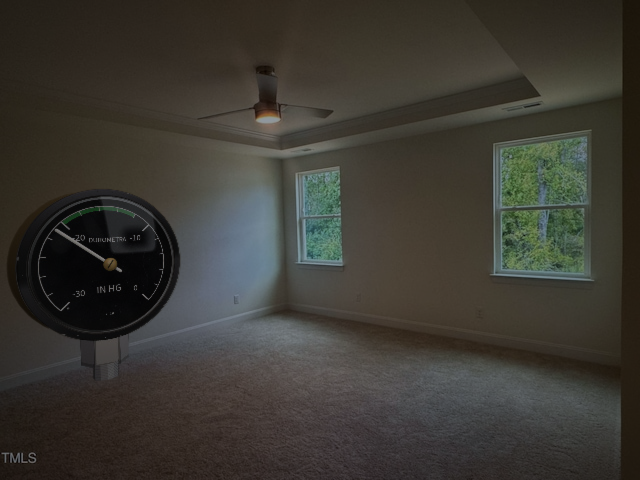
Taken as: inHg -21
